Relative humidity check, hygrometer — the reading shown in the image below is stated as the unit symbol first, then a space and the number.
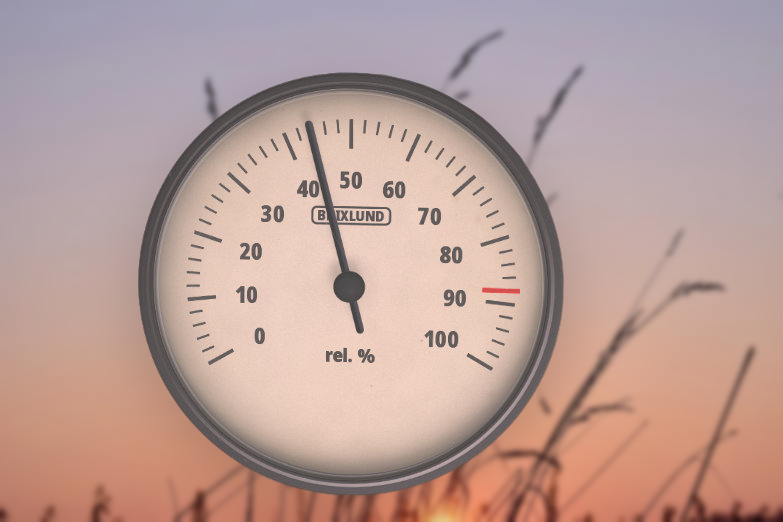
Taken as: % 44
